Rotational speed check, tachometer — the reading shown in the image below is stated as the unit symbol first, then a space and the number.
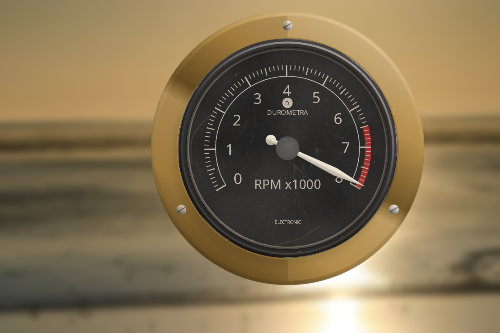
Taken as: rpm 7900
